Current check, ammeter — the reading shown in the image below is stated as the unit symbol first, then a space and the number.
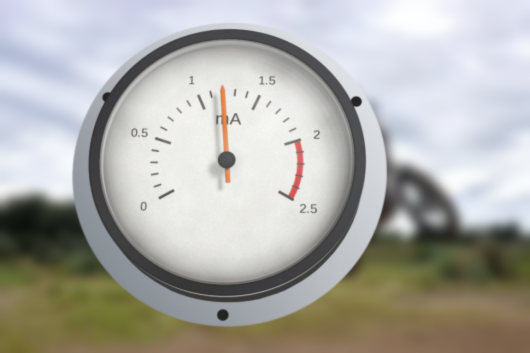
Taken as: mA 1.2
